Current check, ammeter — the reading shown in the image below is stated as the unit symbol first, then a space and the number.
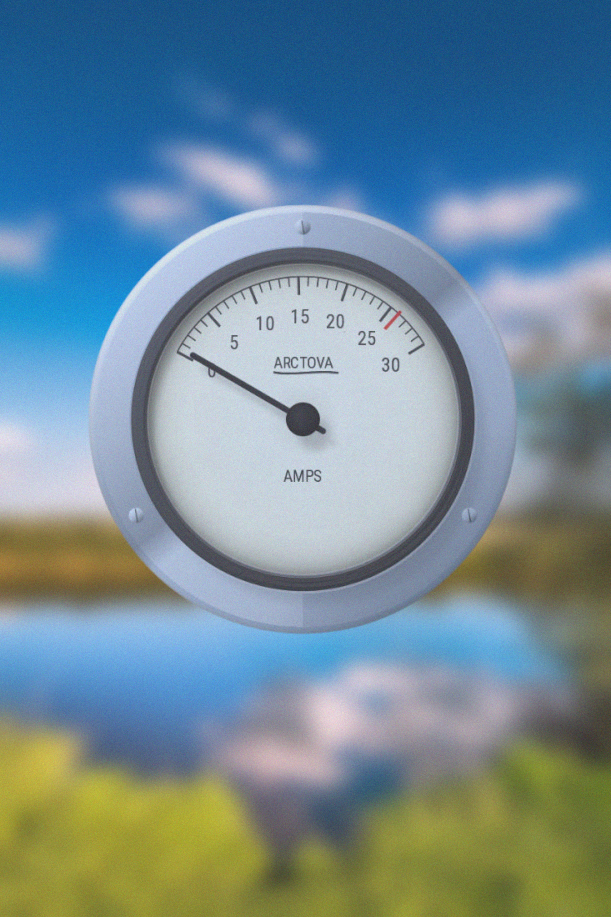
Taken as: A 0.5
